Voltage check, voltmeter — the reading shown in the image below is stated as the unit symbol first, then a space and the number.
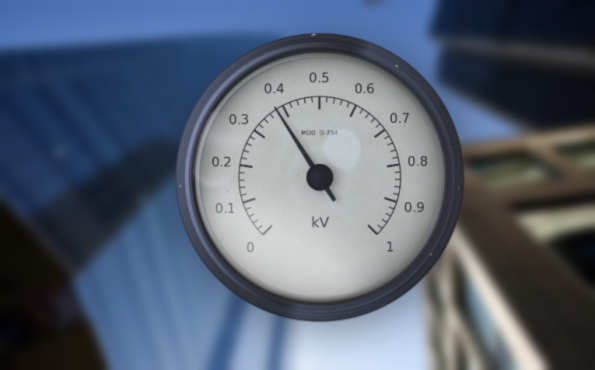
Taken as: kV 0.38
